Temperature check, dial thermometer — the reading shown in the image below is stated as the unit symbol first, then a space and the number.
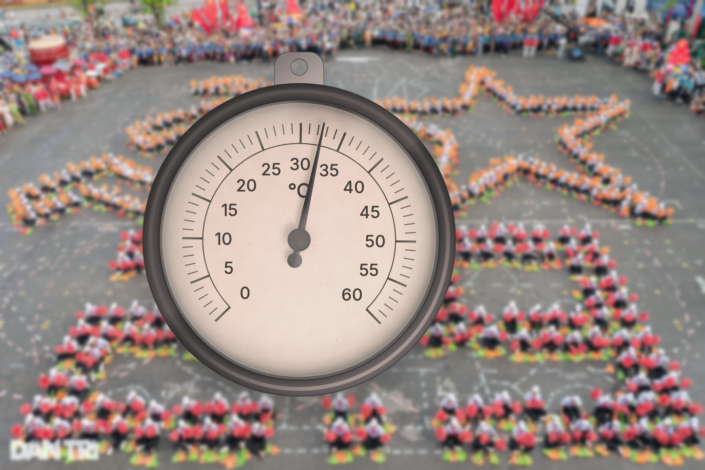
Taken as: °C 32.5
